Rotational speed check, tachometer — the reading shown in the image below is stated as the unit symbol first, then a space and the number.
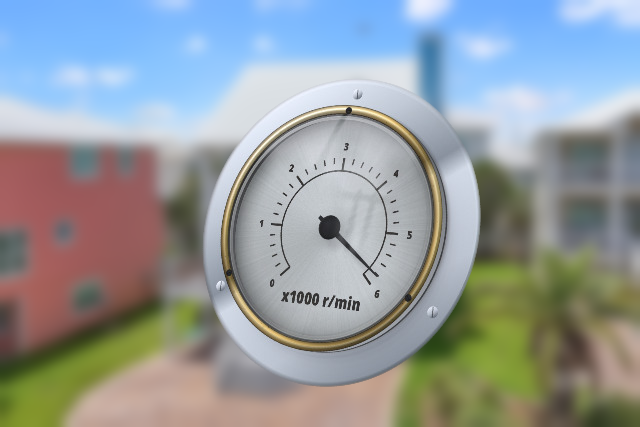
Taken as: rpm 5800
